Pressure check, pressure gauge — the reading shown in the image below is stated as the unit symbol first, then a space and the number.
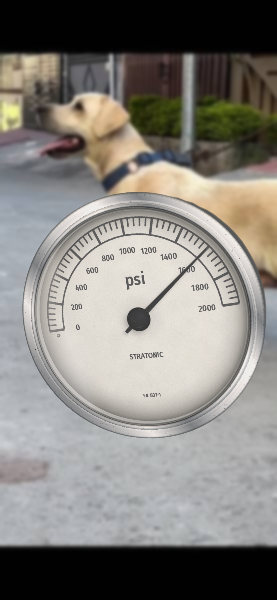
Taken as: psi 1600
